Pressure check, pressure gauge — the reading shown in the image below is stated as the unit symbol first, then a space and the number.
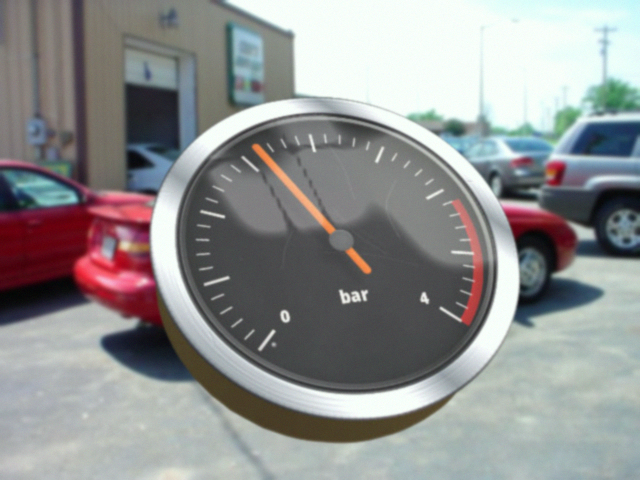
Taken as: bar 1.6
